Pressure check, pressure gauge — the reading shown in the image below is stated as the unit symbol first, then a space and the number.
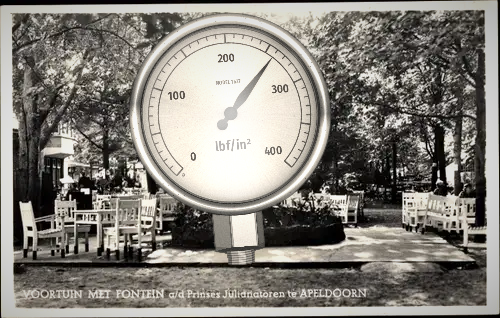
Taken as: psi 260
